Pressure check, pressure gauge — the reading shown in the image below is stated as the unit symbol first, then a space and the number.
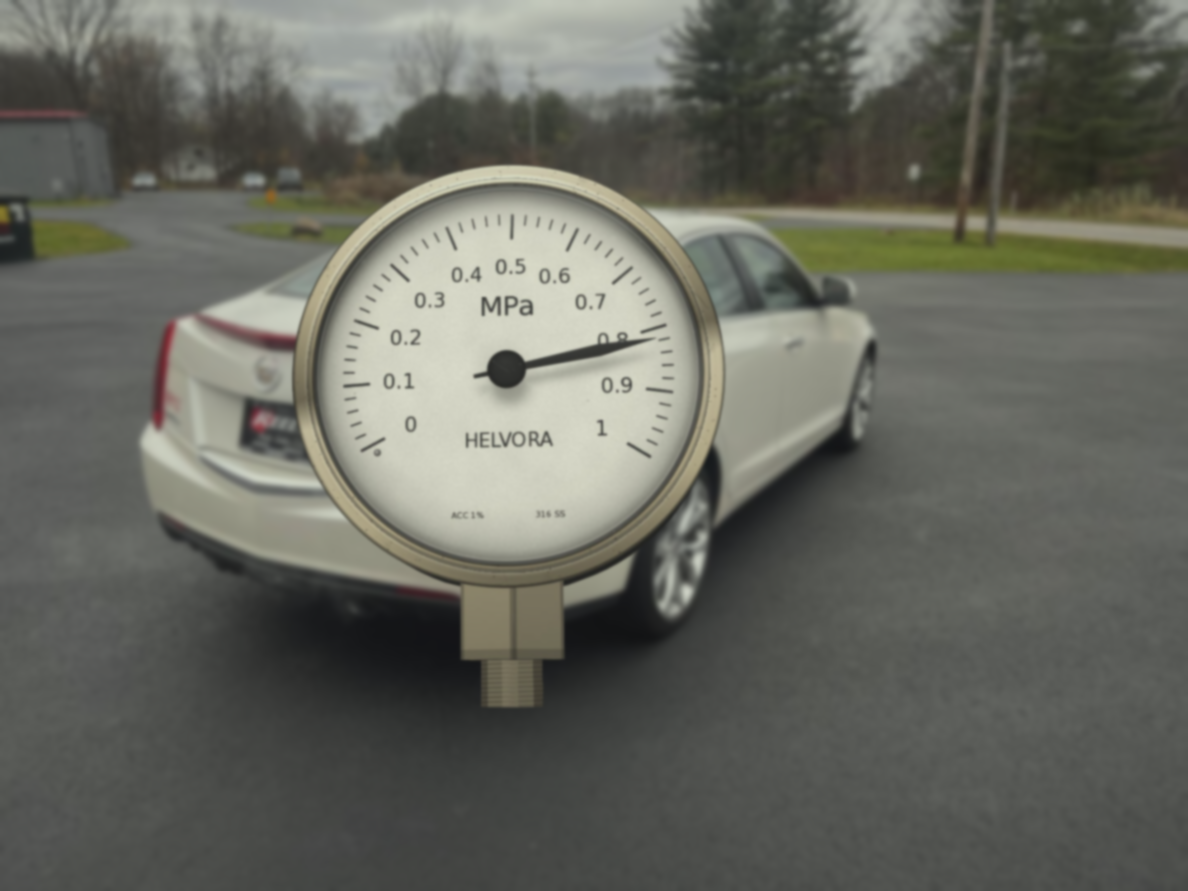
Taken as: MPa 0.82
